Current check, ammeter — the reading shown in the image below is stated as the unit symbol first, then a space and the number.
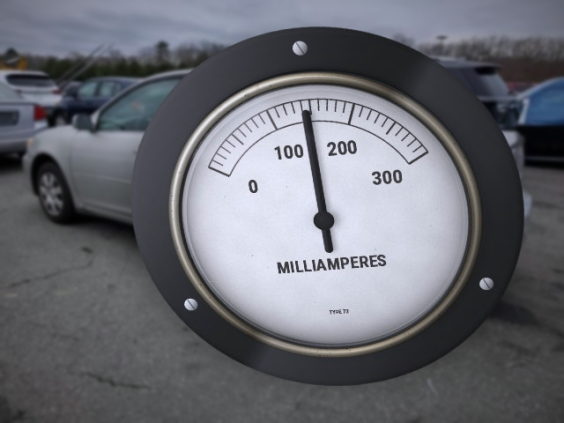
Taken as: mA 145
